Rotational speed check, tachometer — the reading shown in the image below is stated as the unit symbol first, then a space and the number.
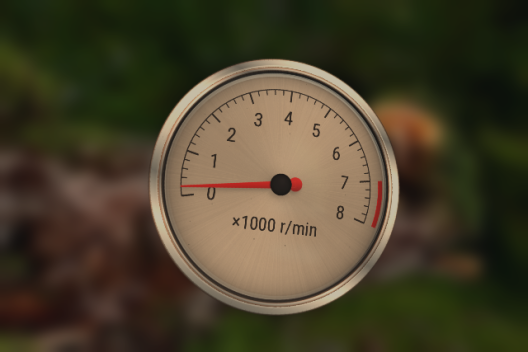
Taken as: rpm 200
